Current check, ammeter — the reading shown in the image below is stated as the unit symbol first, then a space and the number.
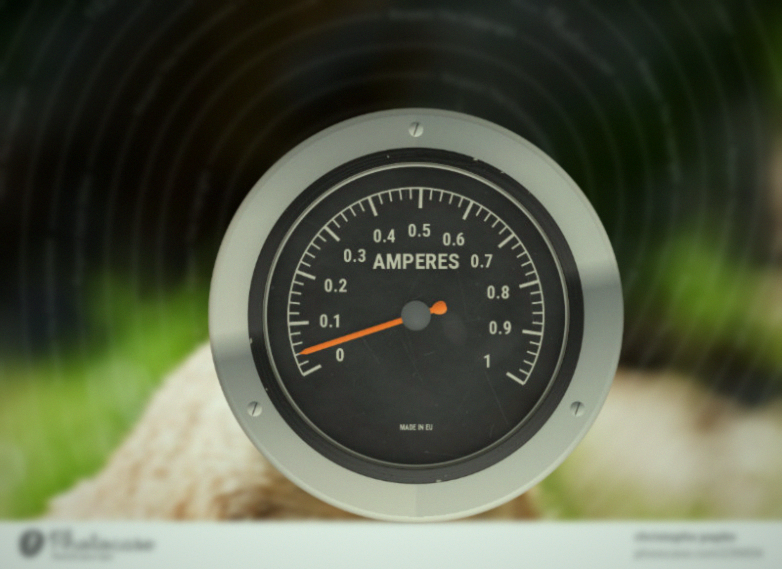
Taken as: A 0.04
